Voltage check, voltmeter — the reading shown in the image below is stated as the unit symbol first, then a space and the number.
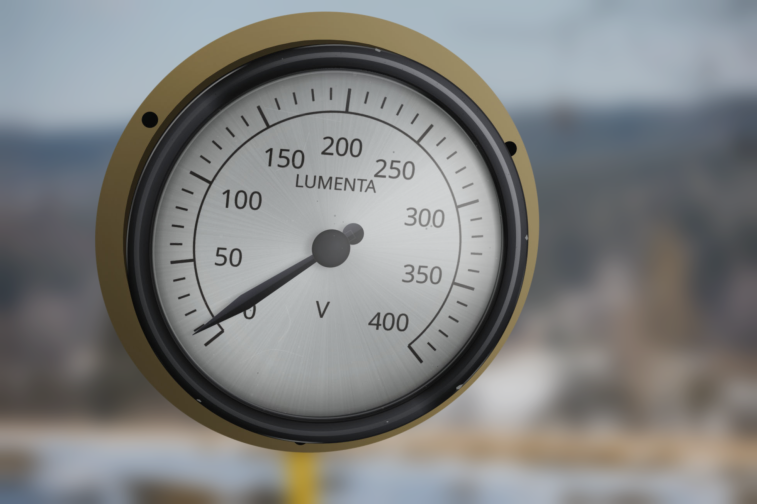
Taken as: V 10
